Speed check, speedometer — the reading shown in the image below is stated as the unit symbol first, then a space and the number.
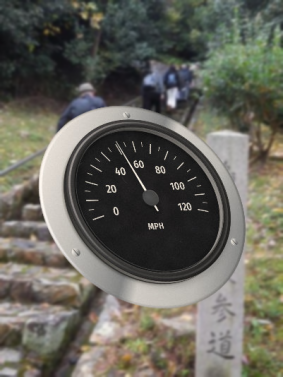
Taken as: mph 50
